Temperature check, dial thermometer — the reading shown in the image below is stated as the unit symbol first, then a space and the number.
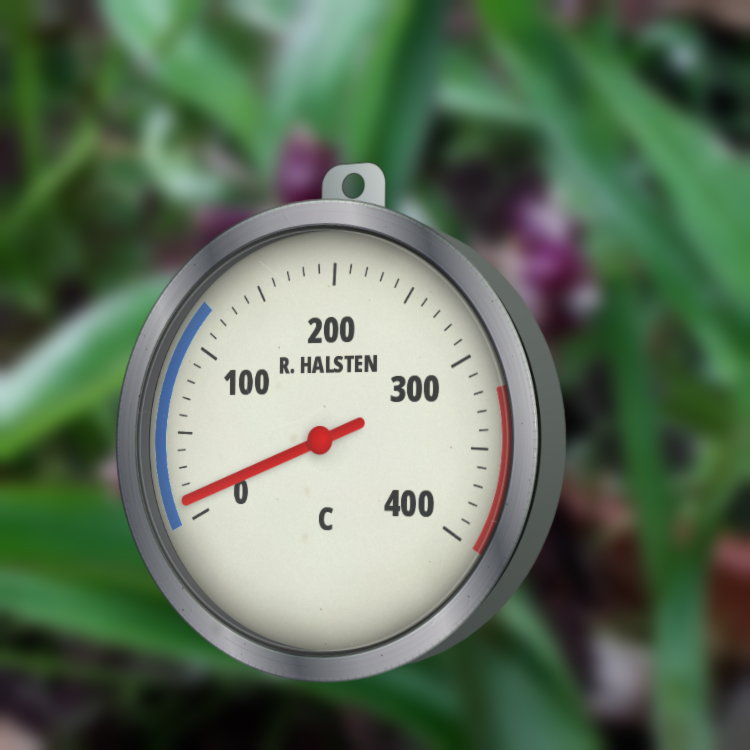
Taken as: °C 10
